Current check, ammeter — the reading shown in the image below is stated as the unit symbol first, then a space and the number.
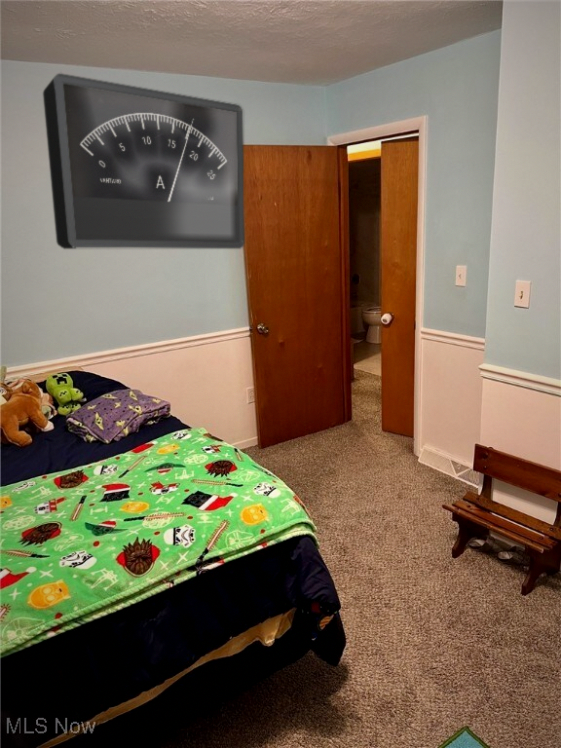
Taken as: A 17.5
